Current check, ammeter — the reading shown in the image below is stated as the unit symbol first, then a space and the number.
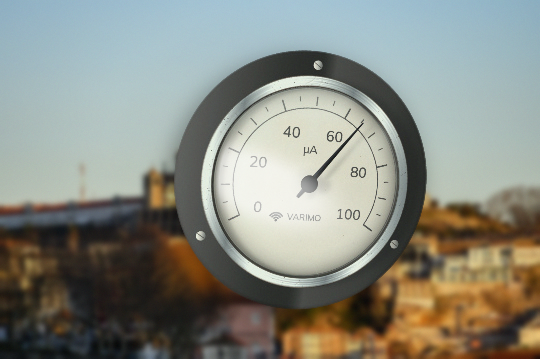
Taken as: µA 65
